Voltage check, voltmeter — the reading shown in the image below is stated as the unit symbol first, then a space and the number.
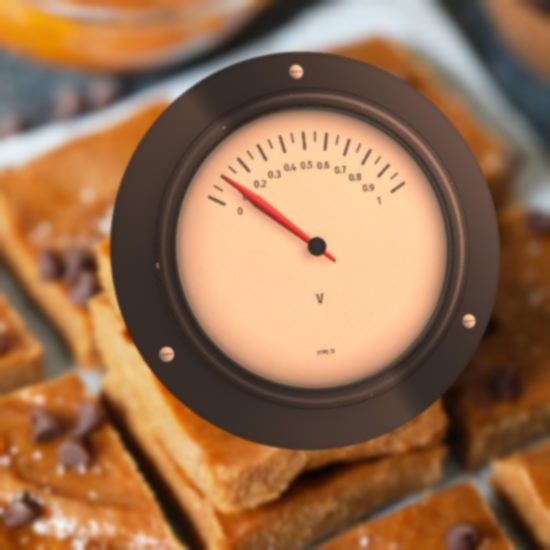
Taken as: V 0.1
